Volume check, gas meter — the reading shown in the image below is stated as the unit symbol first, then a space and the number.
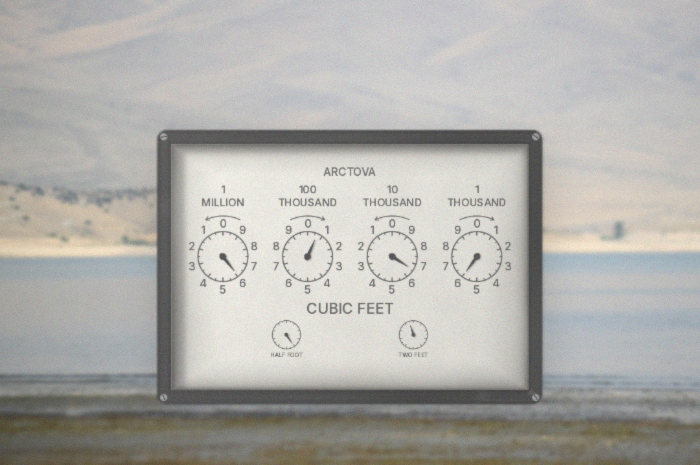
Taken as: ft³ 606600
